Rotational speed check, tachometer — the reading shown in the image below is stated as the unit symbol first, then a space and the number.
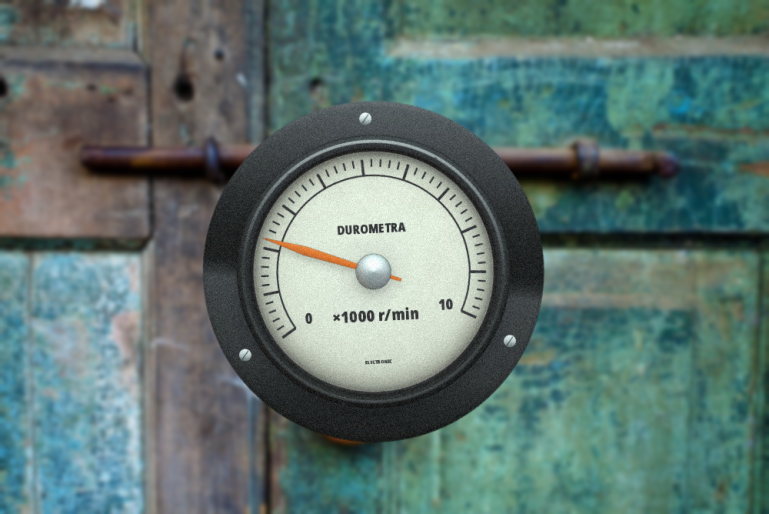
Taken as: rpm 2200
